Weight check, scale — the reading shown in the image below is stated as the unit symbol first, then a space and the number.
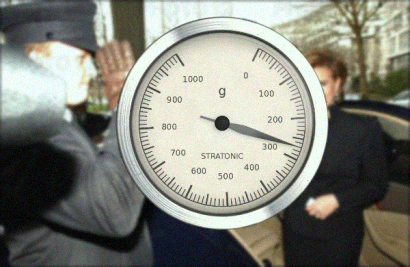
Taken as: g 270
